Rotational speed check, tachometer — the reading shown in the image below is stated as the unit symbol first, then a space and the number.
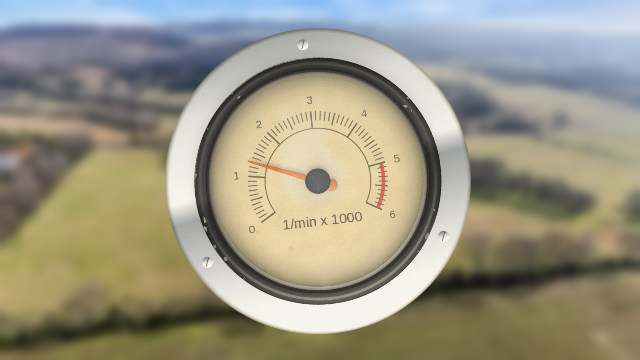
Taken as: rpm 1300
